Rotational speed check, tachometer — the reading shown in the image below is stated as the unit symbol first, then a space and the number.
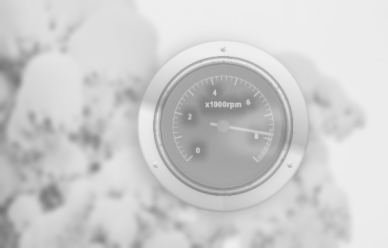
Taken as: rpm 7800
